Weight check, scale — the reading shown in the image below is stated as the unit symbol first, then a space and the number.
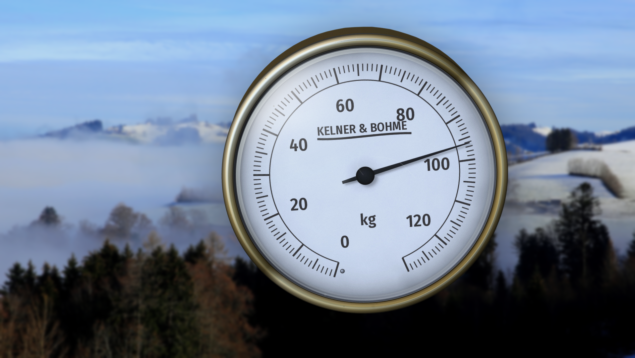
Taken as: kg 96
